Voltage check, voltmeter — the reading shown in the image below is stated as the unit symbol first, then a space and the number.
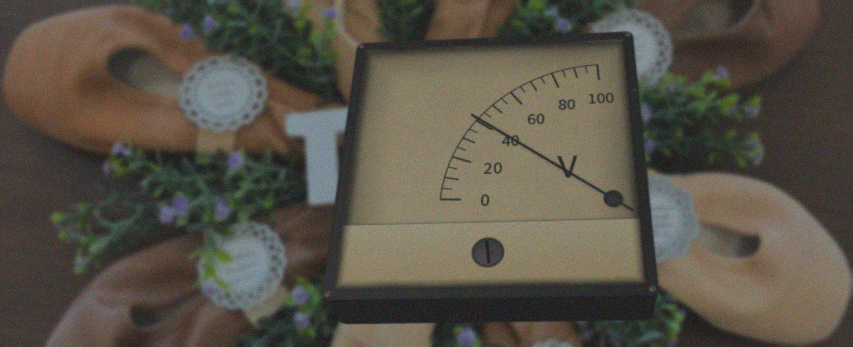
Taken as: V 40
